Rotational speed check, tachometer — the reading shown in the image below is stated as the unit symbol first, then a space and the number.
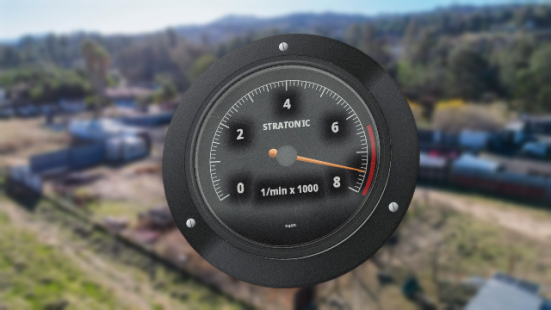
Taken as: rpm 7500
